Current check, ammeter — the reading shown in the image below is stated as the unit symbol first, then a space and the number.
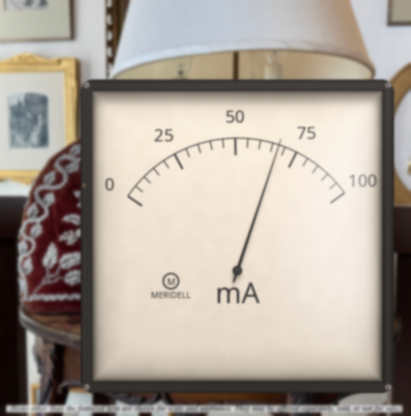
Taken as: mA 67.5
